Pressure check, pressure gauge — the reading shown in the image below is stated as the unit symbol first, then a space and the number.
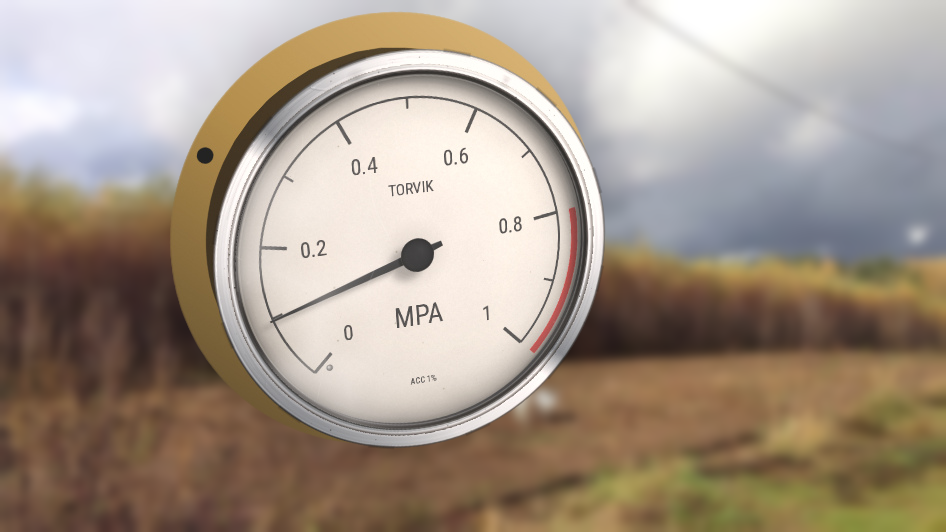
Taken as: MPa 0.1
